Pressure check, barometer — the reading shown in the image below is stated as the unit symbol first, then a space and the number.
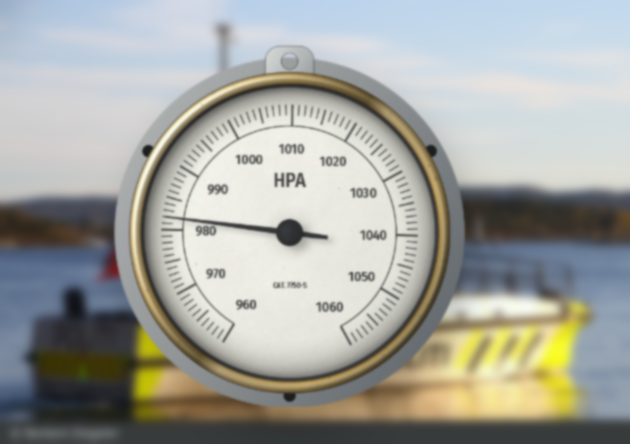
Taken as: hPa 982
